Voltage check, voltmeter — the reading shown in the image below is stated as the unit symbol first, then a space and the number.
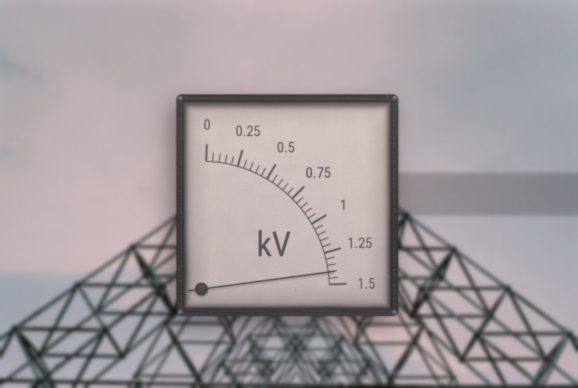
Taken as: kV 1.4
